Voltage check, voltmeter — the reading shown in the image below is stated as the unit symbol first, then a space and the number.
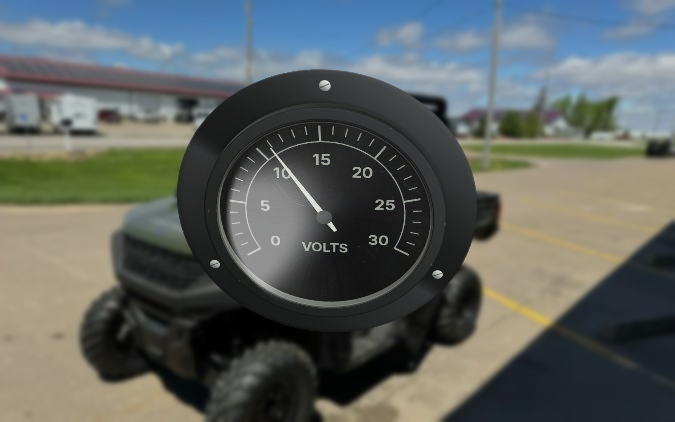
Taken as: V 11
